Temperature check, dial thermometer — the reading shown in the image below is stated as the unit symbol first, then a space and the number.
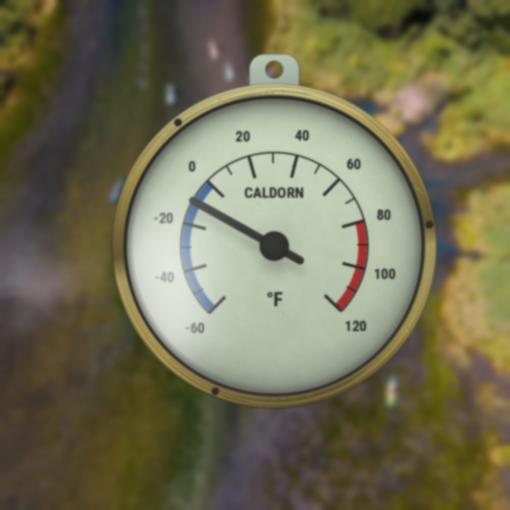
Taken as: °F -10
